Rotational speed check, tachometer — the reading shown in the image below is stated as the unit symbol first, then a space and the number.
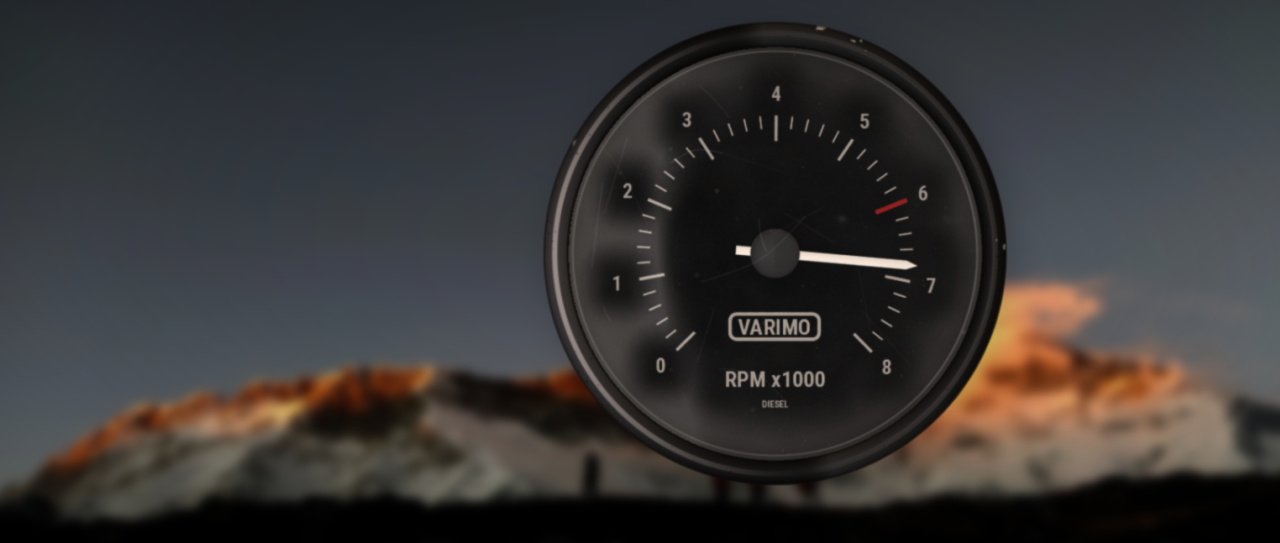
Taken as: rpm 6800
